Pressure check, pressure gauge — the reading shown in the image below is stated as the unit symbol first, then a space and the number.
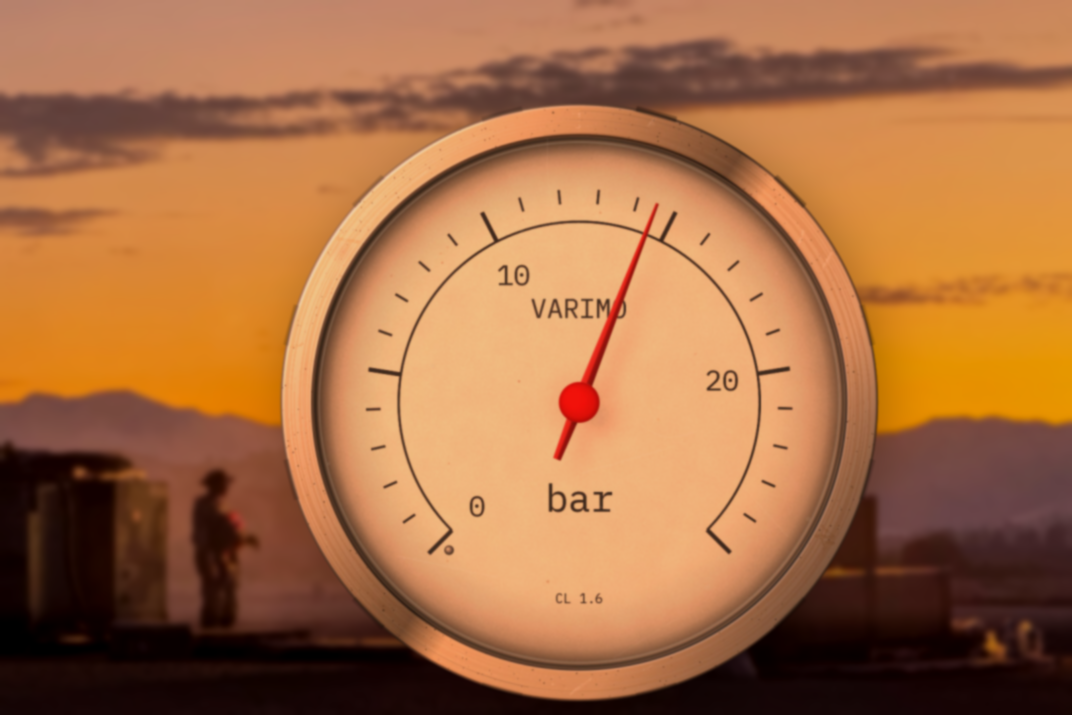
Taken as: bar 14.5
